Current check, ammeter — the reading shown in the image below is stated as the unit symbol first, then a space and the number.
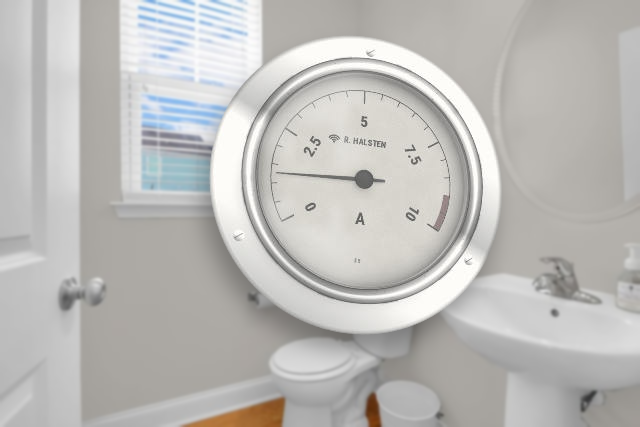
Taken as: A 1.25
